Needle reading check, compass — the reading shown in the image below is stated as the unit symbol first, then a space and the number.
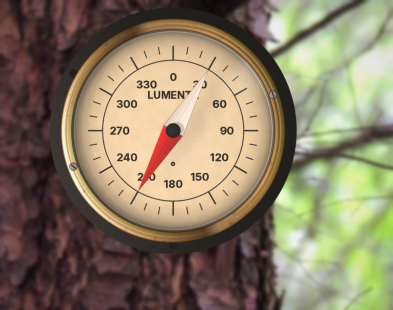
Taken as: ° 210
